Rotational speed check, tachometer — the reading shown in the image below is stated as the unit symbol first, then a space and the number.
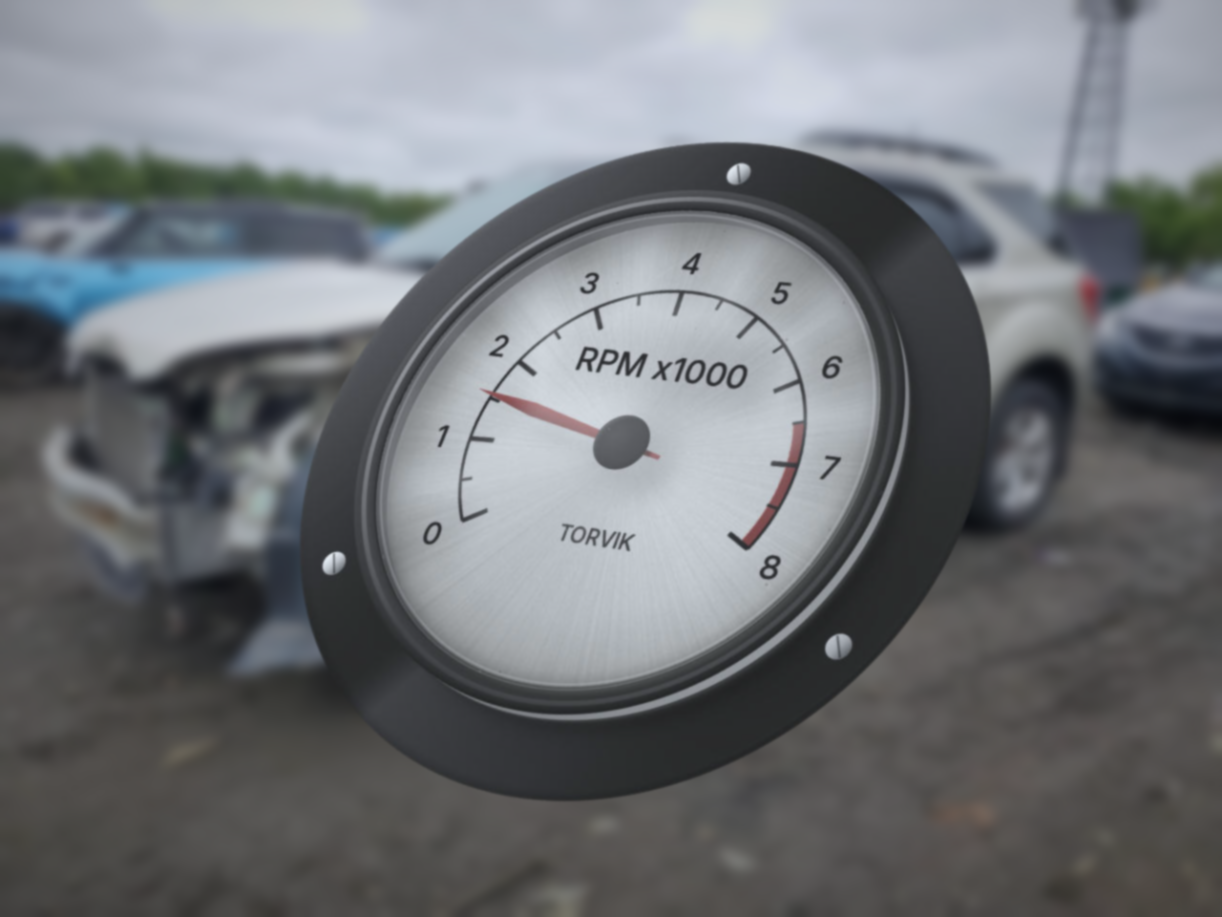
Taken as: rpm 1500
